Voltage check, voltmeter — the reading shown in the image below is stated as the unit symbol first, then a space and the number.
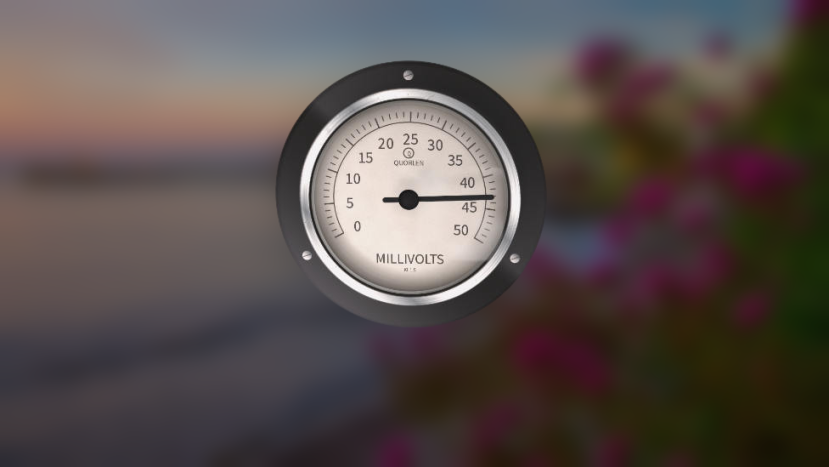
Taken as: mV 43
